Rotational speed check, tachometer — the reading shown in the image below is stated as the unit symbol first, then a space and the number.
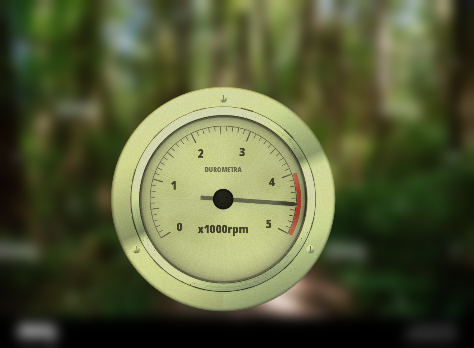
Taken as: rpm 4500
